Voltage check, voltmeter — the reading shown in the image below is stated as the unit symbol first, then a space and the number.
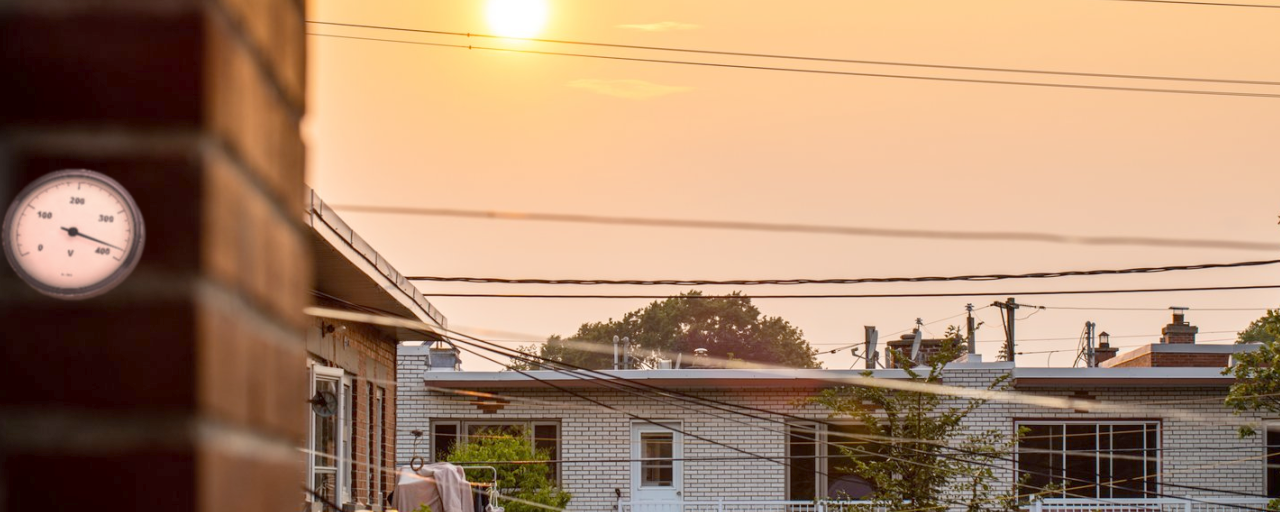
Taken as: V 380
